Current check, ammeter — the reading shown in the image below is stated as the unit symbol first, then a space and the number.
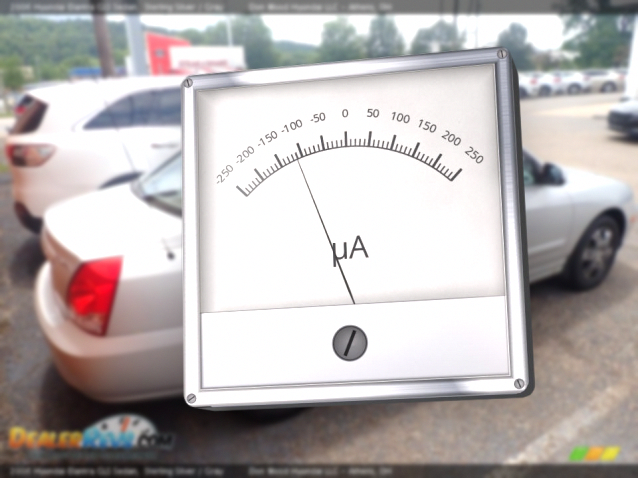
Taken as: µA -110
